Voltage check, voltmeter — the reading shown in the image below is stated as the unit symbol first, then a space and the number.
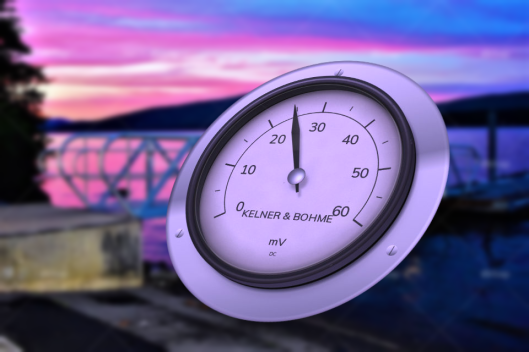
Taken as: mV 25
